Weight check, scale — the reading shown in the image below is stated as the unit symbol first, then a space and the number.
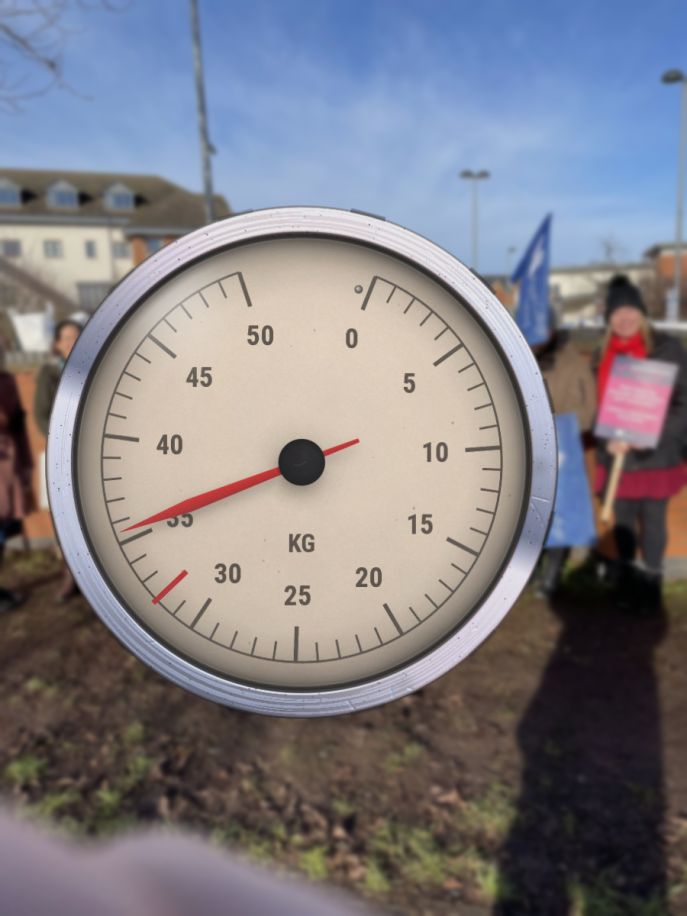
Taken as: kg 35.5
